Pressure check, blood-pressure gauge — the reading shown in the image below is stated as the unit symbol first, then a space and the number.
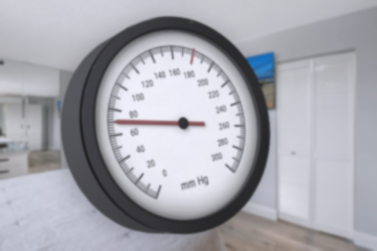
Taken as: mmHg 70
